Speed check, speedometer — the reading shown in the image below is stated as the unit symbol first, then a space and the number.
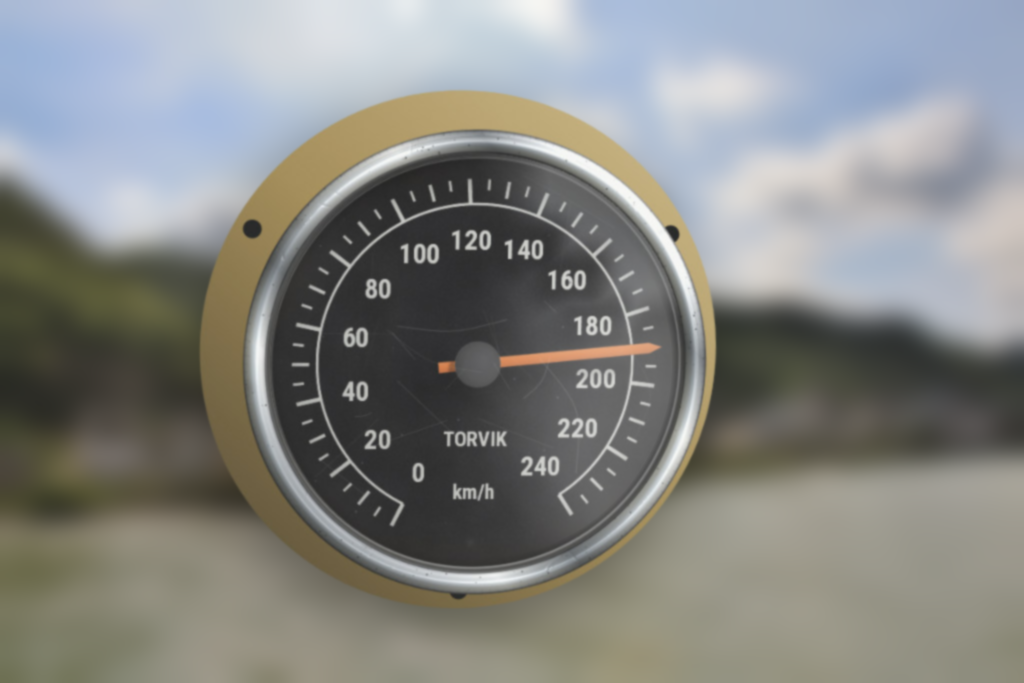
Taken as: km/h 190
